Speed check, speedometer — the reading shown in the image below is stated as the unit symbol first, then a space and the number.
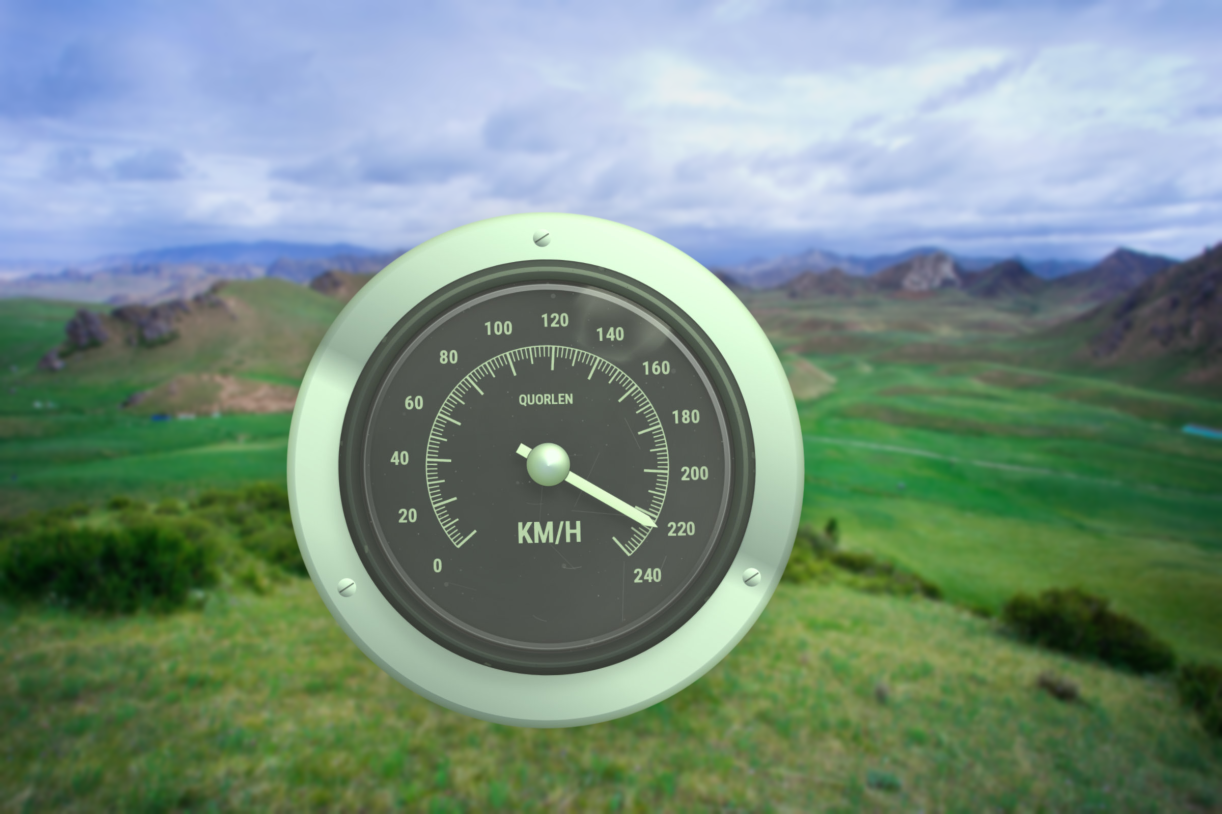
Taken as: km/h 224
